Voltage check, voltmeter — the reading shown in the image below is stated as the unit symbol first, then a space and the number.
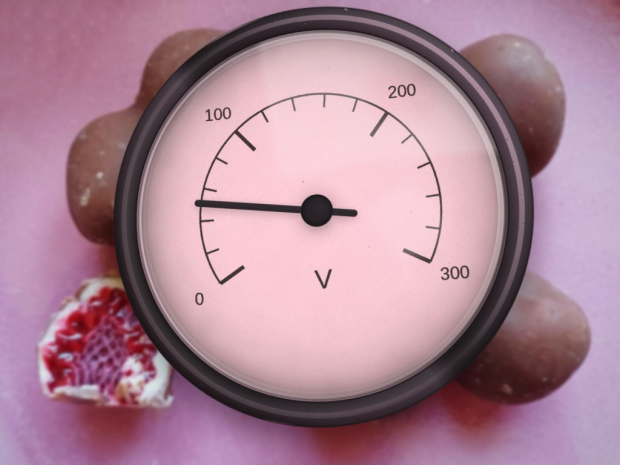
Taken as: V 50
